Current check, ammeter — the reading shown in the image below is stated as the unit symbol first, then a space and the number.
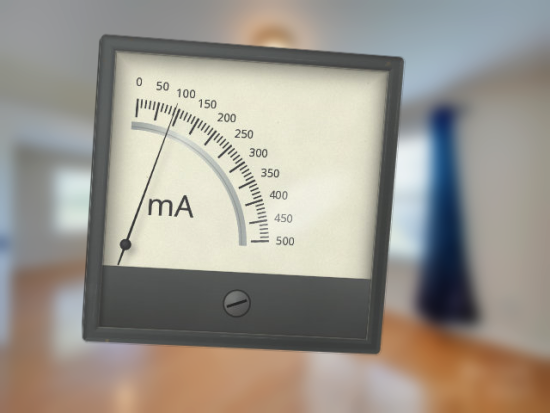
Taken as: mA 90
